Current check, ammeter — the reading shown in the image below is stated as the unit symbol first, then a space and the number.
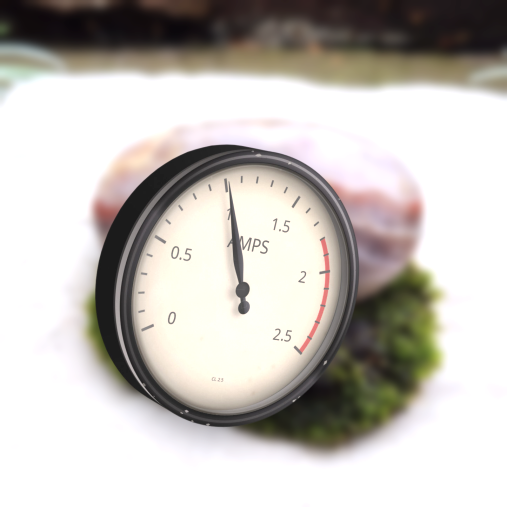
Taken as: A 1
